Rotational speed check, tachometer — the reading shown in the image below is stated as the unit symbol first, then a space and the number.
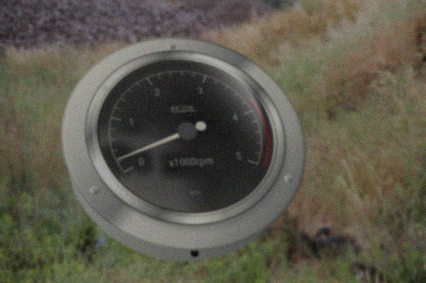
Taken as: rpm 200
